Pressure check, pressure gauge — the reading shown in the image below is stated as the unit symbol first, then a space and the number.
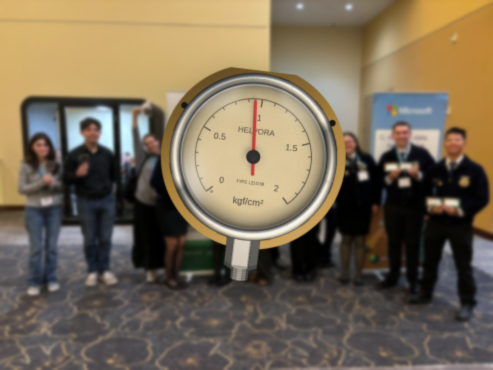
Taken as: kg/cm² 0.95
